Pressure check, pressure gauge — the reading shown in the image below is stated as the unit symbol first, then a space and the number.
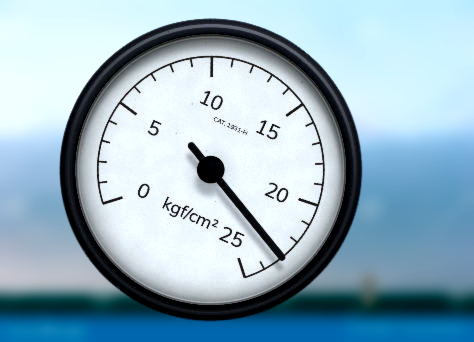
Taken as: kg/cm² 23
